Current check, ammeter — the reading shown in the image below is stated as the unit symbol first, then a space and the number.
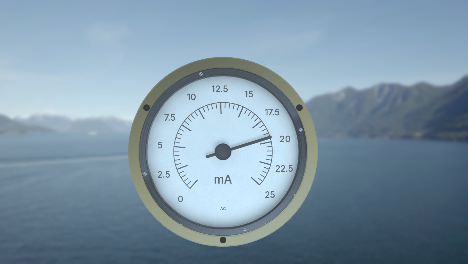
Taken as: mA 19.5
